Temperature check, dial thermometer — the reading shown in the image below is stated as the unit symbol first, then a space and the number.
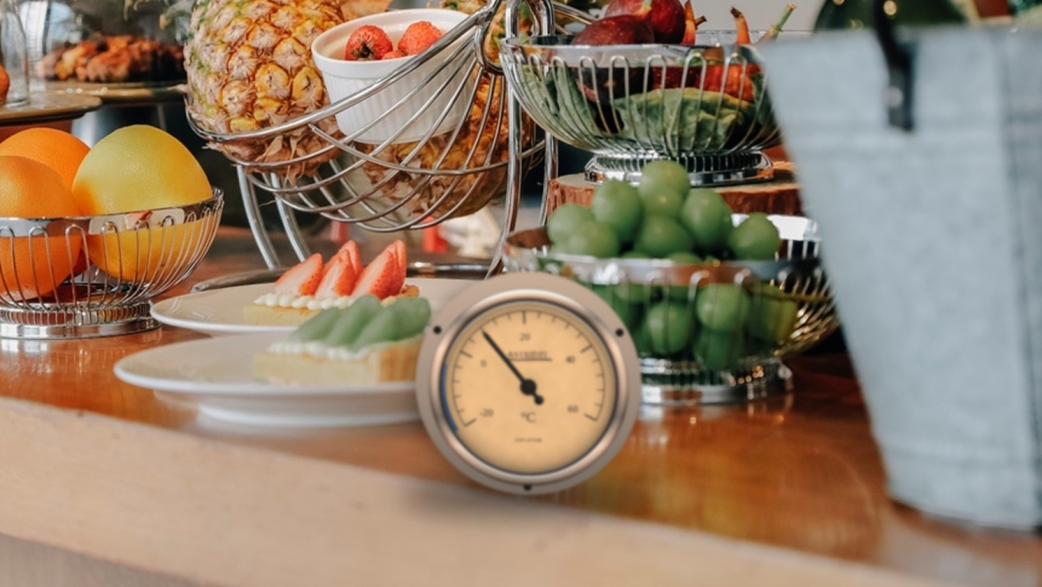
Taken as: °C 8
